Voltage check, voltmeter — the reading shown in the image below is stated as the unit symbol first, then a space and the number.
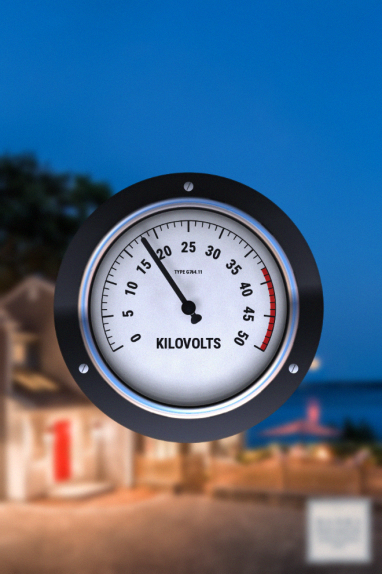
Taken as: kV 18
